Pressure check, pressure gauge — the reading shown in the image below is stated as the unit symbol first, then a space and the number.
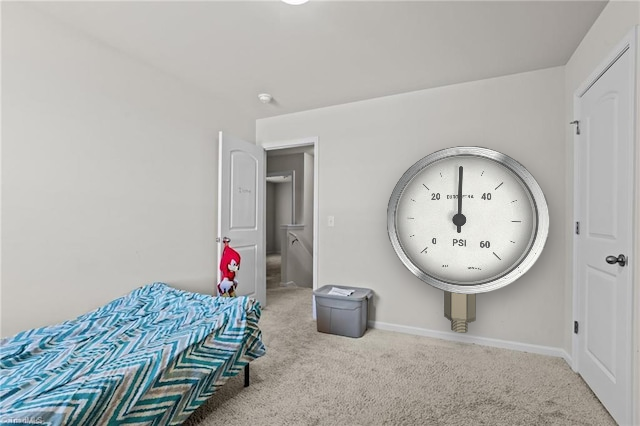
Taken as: psi 30
